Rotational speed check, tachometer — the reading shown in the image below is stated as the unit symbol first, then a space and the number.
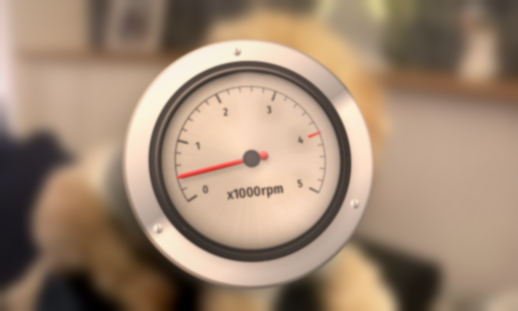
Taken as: rpm 400
